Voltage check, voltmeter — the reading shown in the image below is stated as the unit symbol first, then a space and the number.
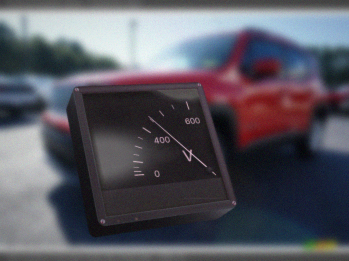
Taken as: V 450
